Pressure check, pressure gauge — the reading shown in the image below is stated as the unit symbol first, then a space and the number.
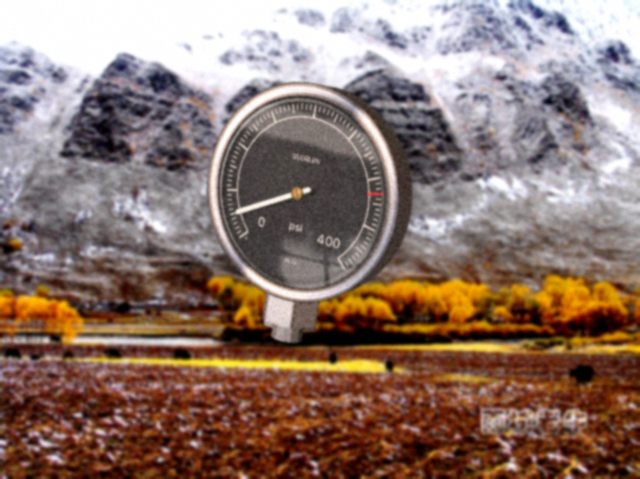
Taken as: psi 25
